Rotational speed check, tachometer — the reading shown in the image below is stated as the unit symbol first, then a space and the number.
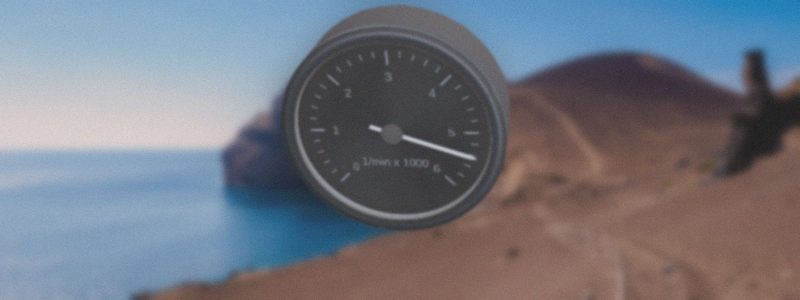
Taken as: rpm 5400
